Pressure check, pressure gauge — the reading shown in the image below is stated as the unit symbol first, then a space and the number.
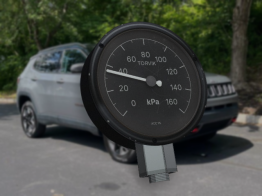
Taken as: kPa 35
